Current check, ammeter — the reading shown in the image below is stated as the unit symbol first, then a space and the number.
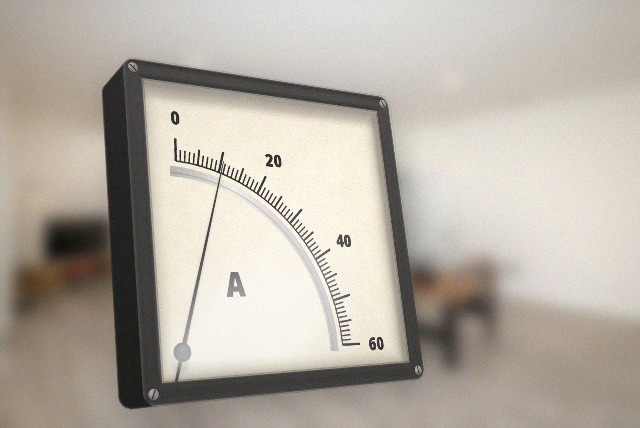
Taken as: A 10
